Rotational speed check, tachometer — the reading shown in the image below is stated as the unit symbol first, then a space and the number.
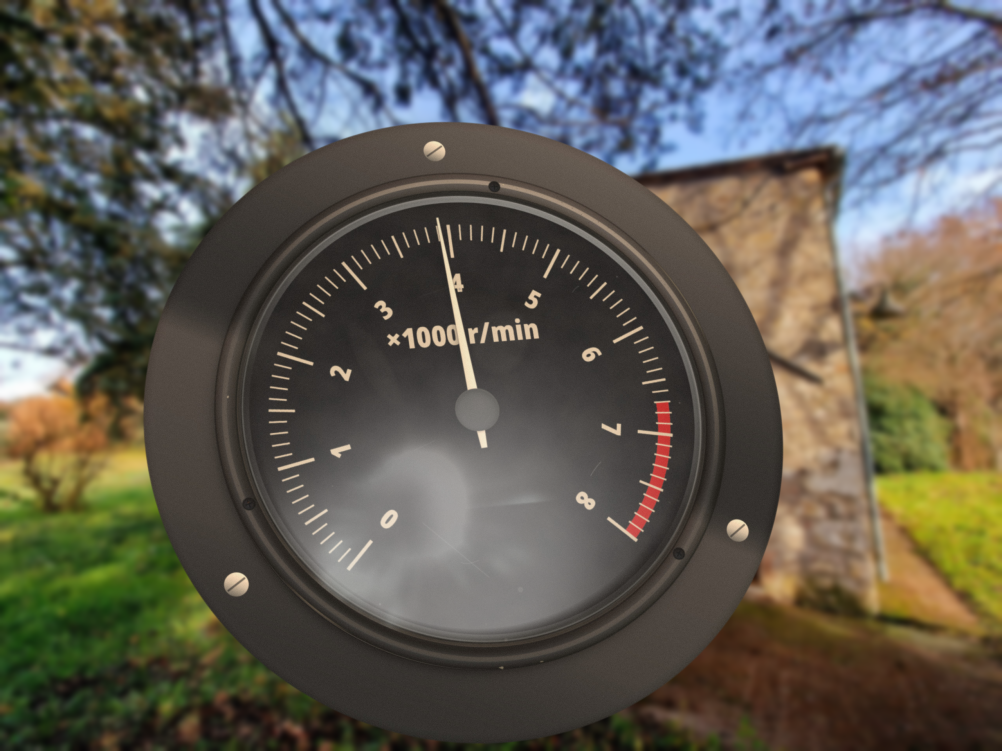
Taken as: rpm 3900
